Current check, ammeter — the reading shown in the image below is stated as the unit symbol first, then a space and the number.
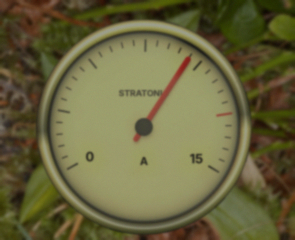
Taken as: A 9.5
